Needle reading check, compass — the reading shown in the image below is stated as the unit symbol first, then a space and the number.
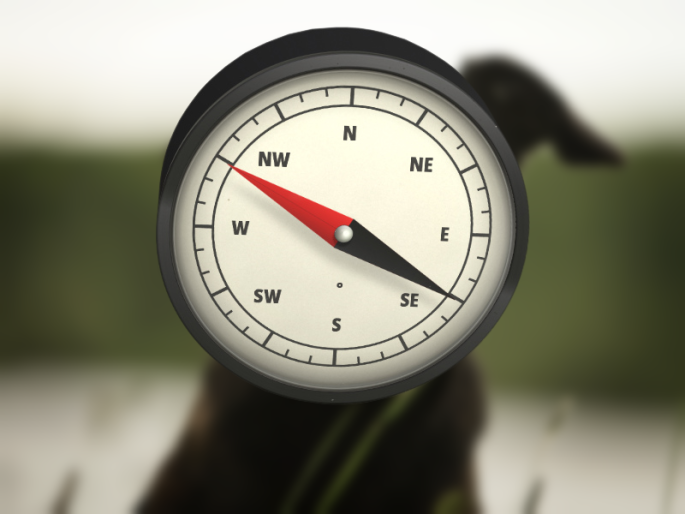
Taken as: ° 300
